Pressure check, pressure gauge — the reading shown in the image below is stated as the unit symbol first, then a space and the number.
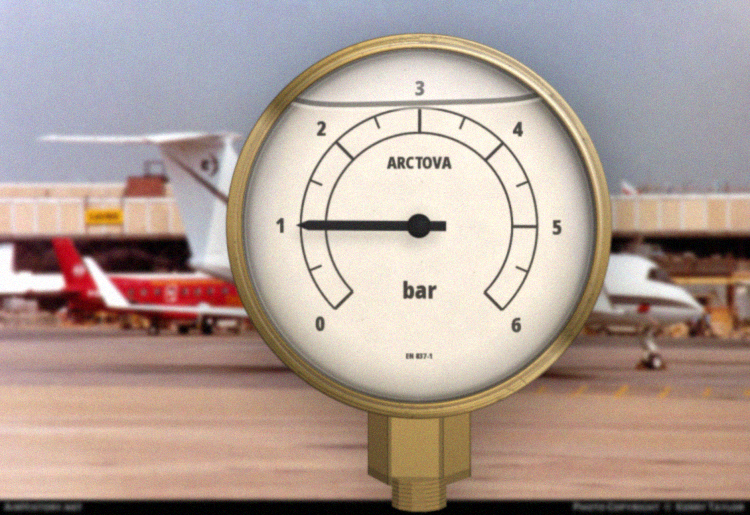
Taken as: bar 1
